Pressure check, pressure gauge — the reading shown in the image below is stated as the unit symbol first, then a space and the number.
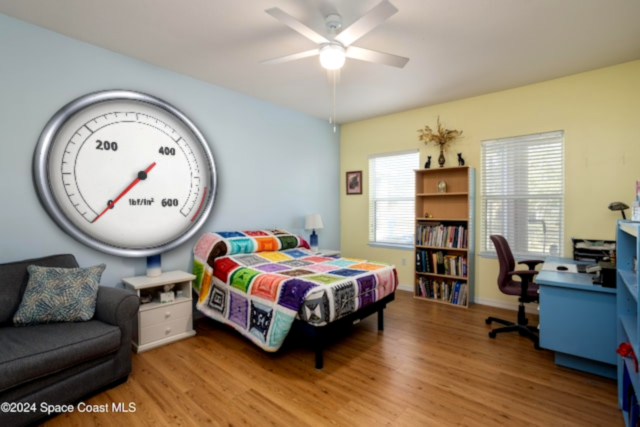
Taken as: psi 0
